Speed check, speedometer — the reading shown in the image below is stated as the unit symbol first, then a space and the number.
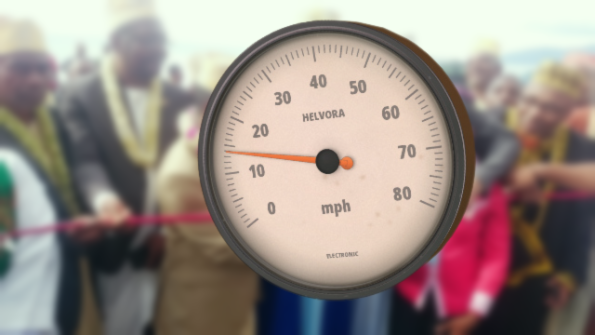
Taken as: mph 14
